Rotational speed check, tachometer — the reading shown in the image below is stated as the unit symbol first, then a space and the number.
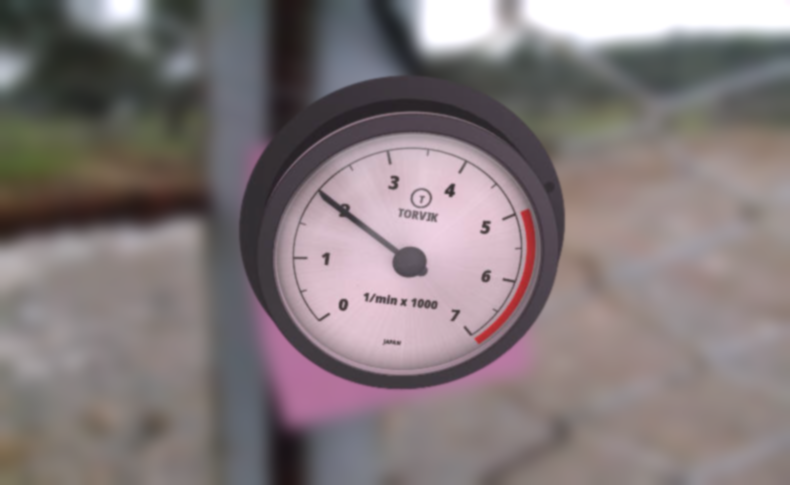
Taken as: rpm 2000
